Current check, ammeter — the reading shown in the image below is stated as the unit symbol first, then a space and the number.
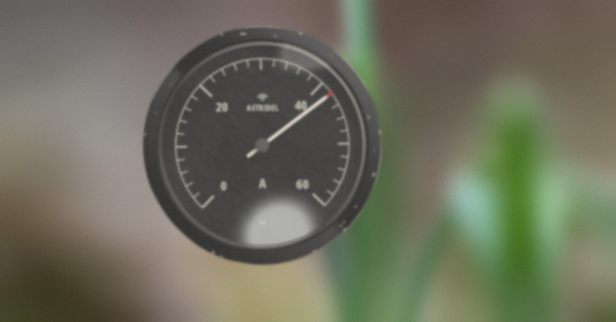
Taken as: A 42
